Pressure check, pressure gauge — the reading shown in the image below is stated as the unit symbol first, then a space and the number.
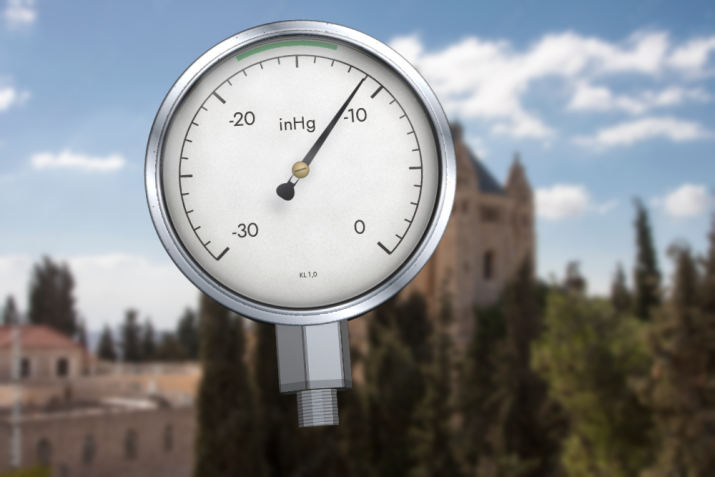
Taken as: inHg -11
